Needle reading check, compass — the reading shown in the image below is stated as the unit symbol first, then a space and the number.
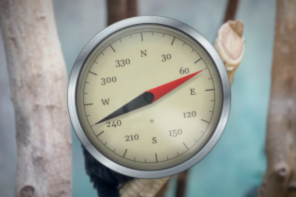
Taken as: ° 70
